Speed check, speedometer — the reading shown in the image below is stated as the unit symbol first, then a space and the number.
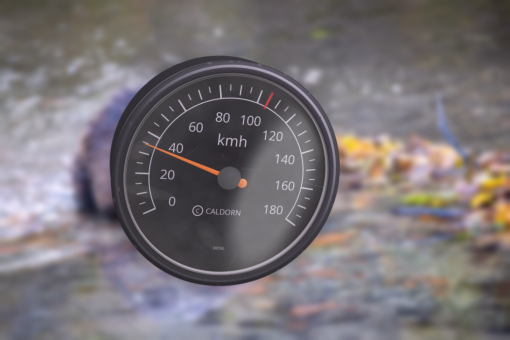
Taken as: km/h 35
